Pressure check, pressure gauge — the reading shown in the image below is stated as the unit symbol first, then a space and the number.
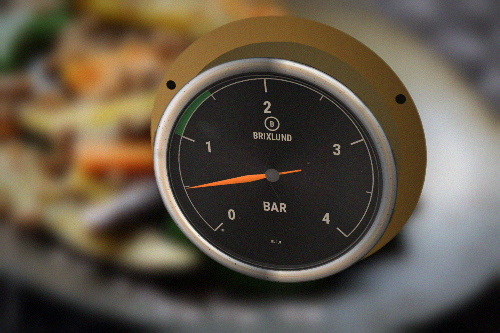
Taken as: bar 0.5
